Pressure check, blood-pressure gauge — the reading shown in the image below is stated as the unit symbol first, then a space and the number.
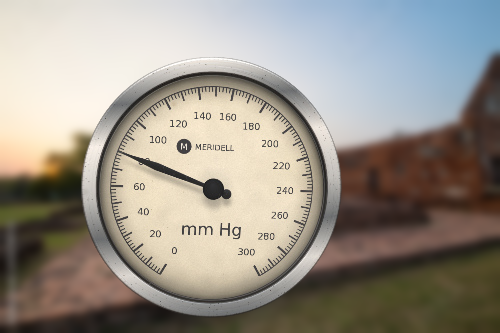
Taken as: mmHg 80
